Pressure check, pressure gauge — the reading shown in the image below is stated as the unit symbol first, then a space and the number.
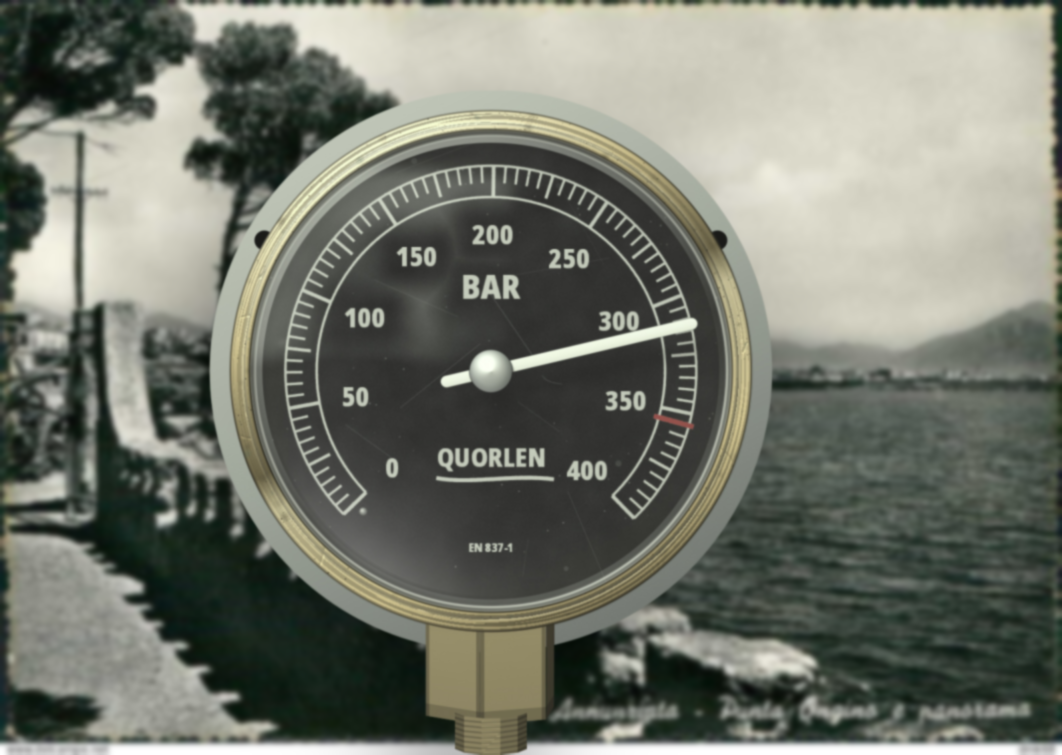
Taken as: bar 312.5
